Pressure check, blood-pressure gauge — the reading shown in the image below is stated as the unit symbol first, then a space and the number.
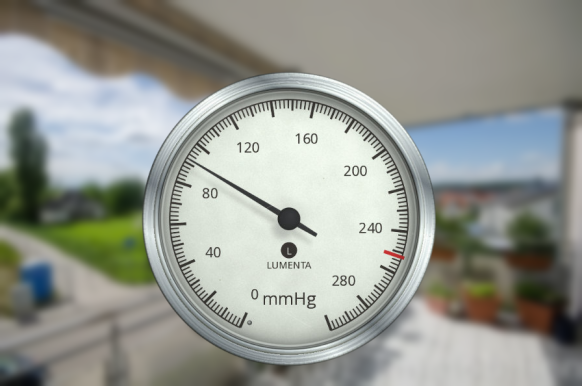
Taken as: mmHg 92
